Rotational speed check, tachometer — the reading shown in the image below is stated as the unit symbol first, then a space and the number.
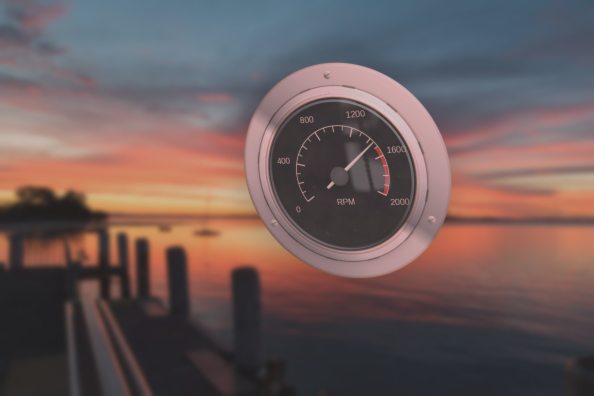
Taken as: rpm 1450
